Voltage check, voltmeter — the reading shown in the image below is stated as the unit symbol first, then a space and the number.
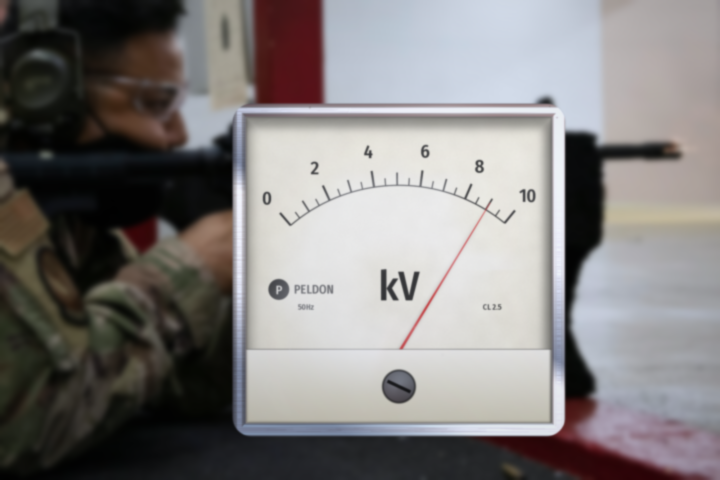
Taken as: kV 9
